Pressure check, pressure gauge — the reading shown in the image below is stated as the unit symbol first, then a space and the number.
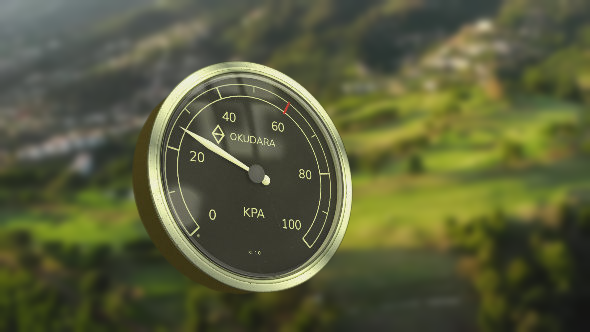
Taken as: kPa 25
